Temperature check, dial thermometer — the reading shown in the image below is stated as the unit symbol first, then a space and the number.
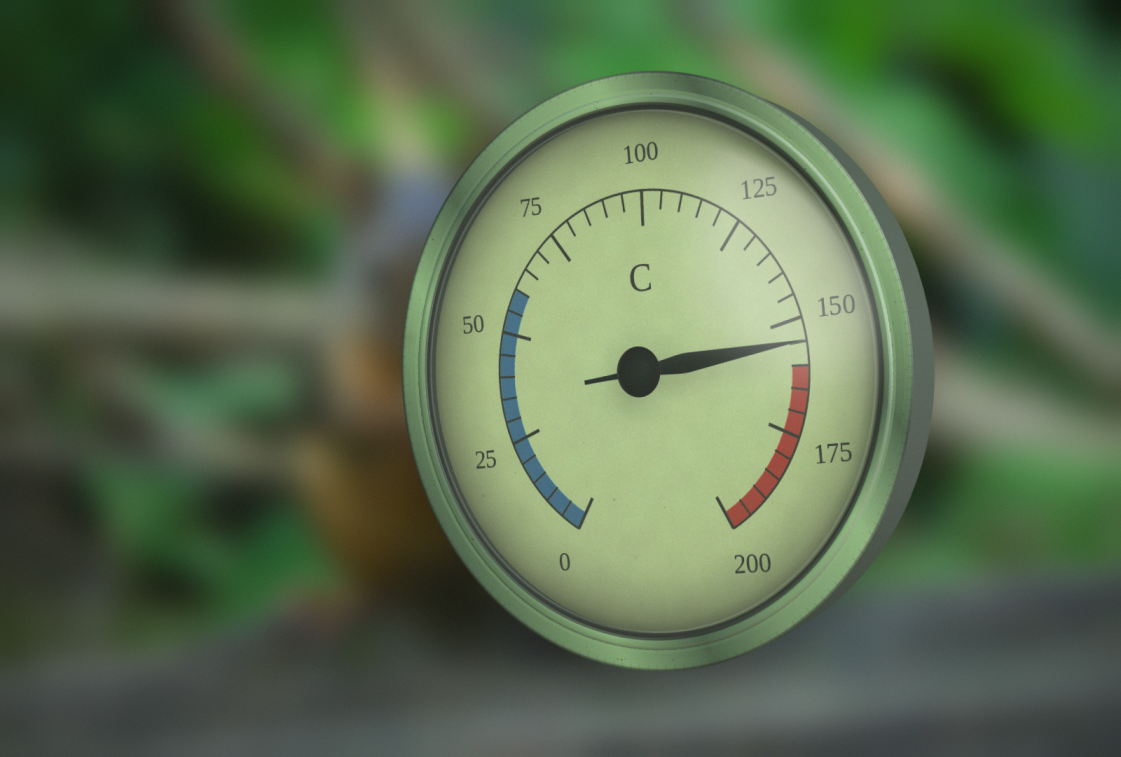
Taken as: °C 155
